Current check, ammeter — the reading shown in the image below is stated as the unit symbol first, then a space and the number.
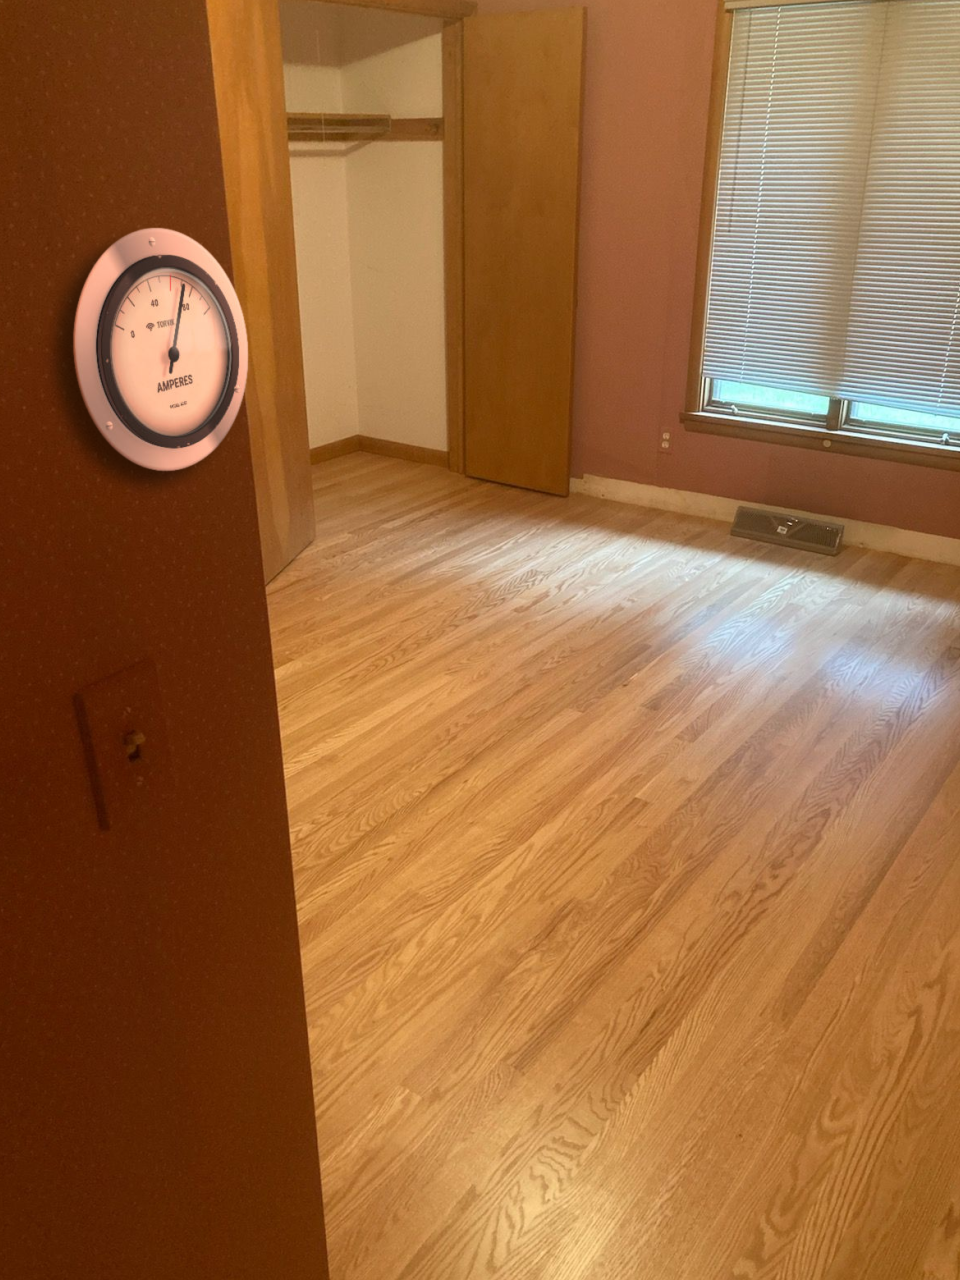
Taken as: A 70
